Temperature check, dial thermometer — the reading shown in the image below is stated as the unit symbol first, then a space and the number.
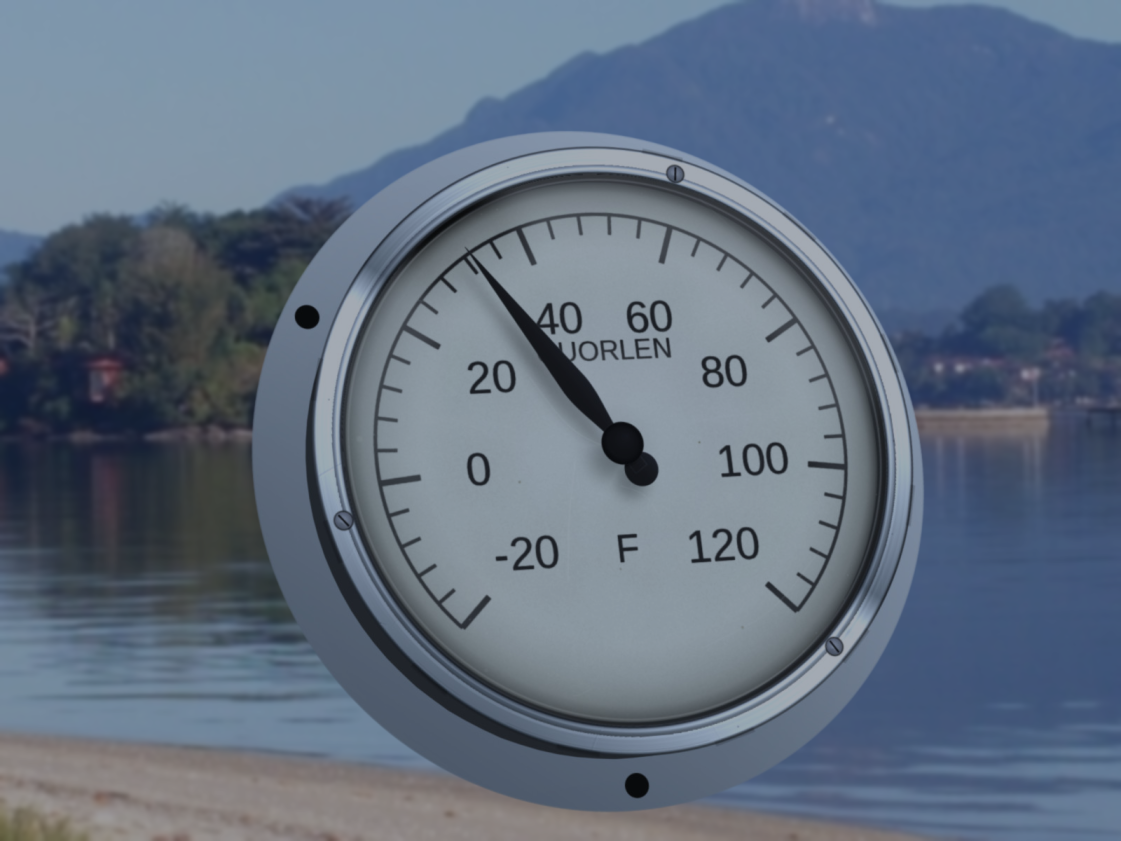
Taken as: °F 32
